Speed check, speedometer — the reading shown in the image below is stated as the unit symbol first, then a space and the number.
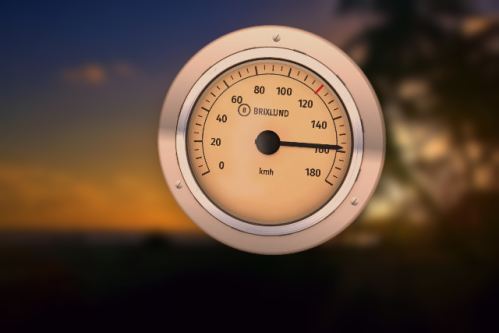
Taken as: km/h 157.5
